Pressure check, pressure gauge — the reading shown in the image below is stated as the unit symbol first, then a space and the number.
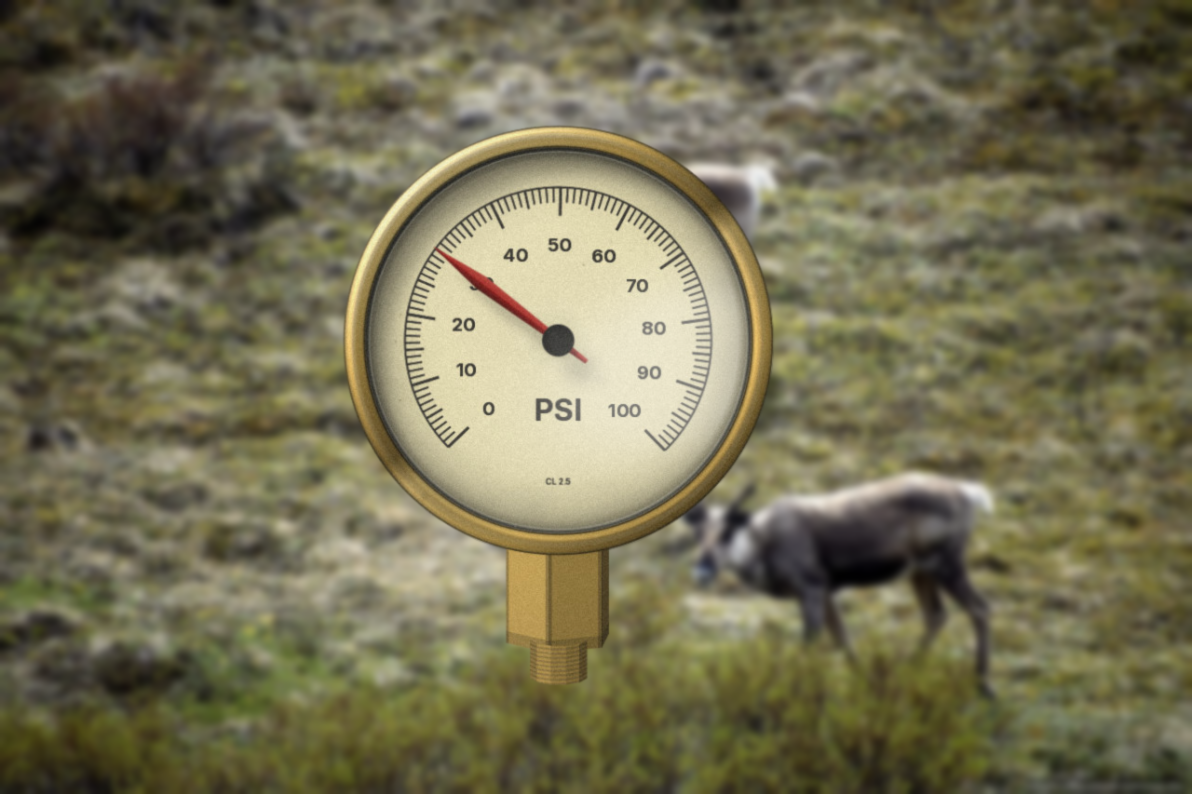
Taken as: psi 30
